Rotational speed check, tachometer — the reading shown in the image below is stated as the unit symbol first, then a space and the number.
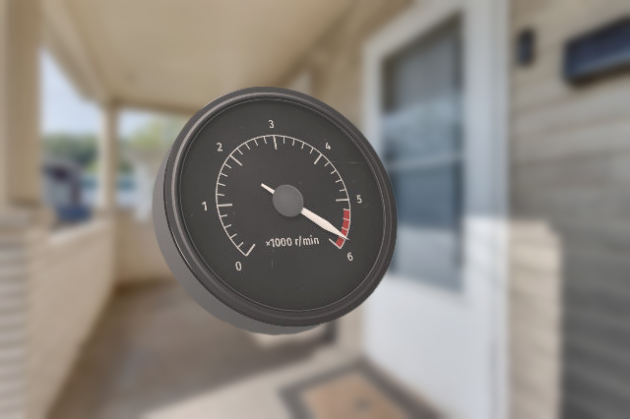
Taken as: rpm 5800
